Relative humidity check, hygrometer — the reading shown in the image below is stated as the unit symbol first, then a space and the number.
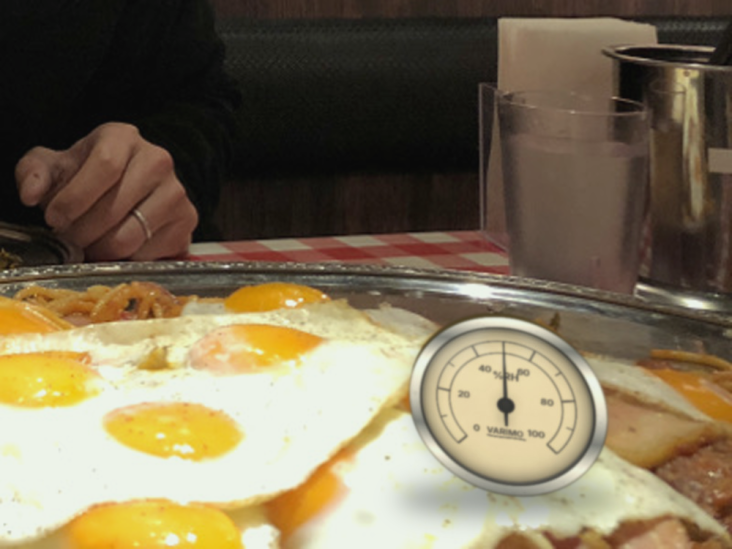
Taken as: % 50
